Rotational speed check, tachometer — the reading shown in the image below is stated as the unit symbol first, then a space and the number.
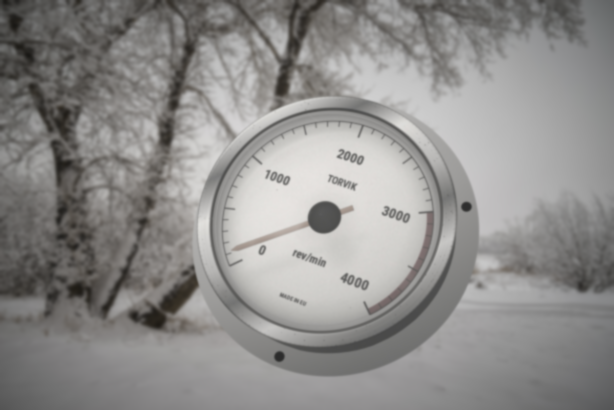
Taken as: rpm 100
